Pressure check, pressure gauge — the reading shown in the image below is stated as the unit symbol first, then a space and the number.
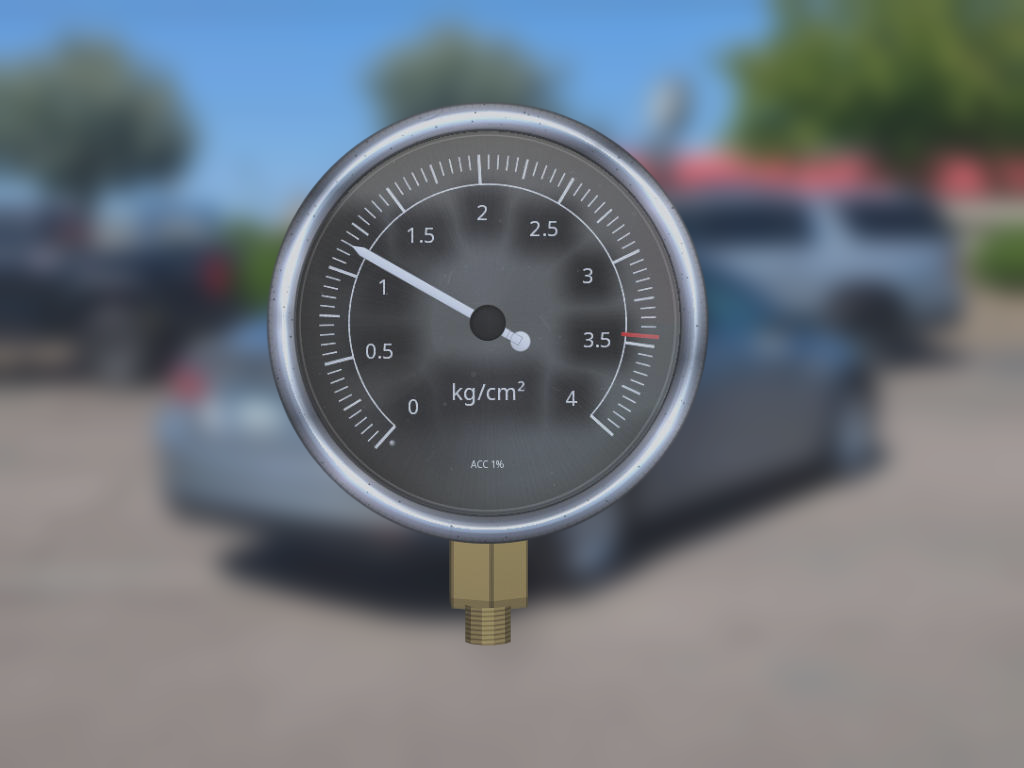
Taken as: kg/cm² 1.15
